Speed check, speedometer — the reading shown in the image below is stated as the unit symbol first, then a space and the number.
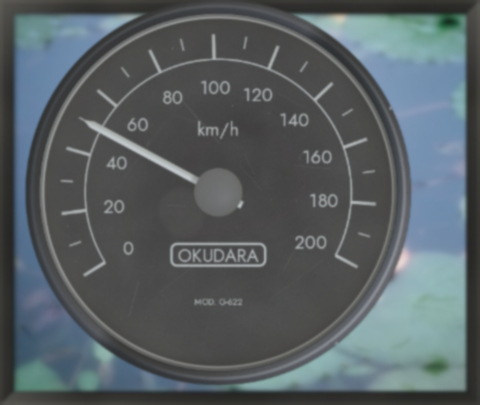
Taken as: km/h 50
